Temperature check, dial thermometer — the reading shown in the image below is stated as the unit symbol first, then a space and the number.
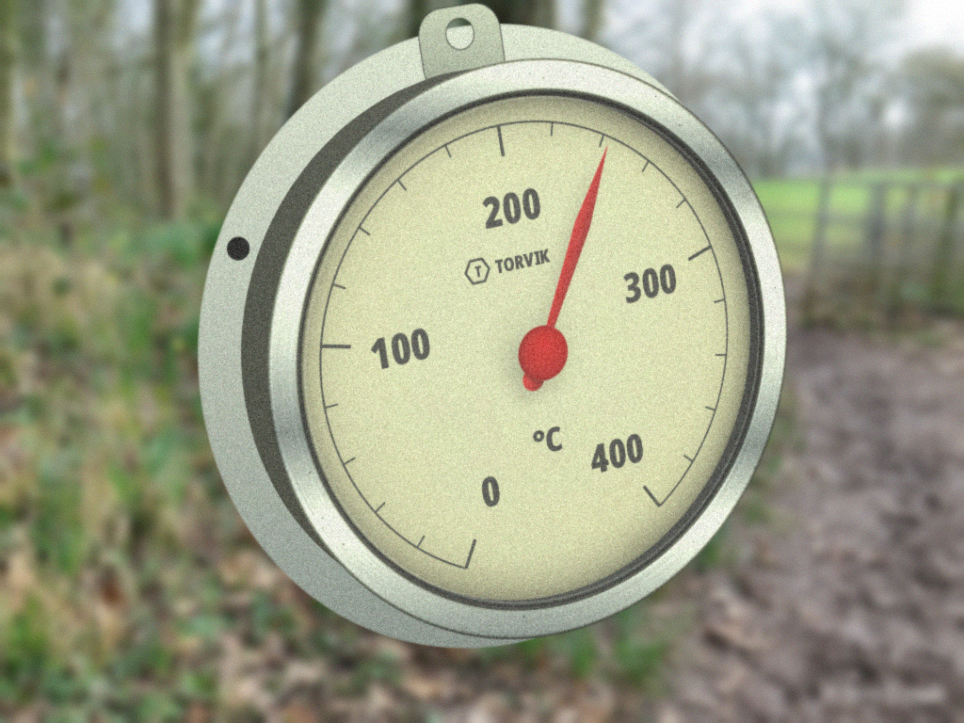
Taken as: °C 240
